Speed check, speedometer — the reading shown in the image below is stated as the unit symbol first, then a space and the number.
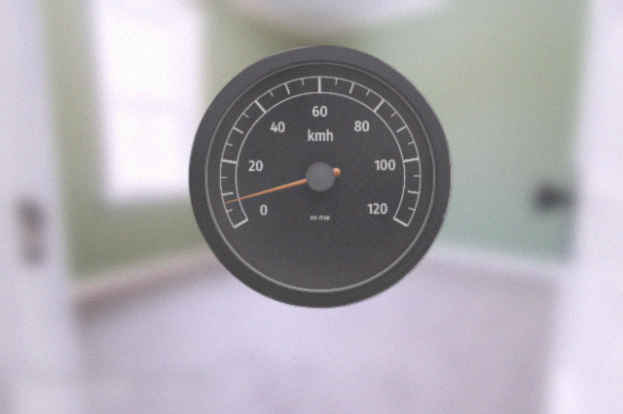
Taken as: km/h 7.5
